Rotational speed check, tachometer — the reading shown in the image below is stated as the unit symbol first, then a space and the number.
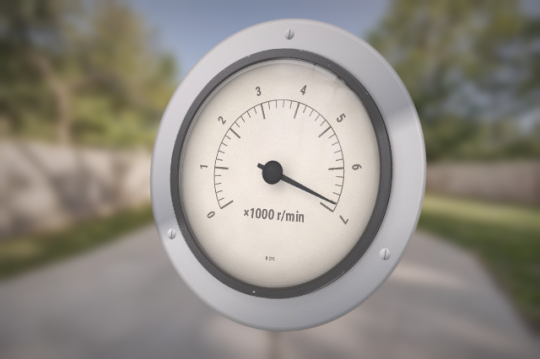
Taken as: rpm 6800
